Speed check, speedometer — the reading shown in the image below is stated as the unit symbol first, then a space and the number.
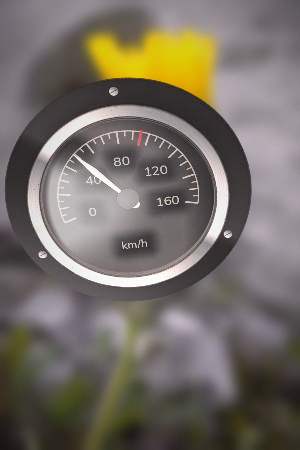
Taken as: km/h 50
